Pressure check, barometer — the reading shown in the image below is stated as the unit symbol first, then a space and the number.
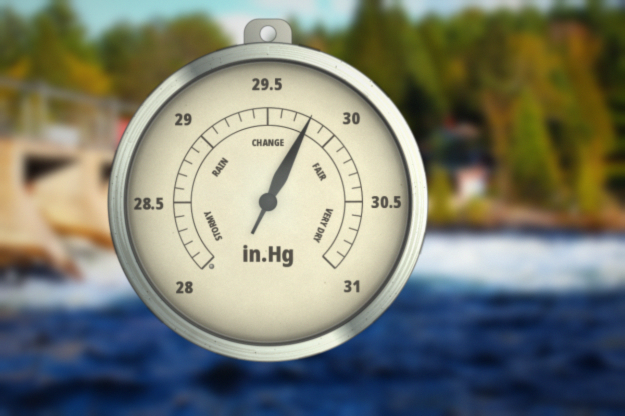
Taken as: inHg 29.8
